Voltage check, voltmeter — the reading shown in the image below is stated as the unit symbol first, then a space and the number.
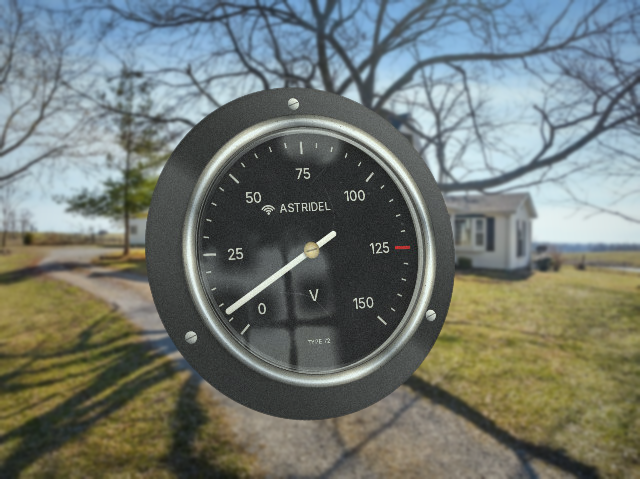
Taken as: V 7.5
